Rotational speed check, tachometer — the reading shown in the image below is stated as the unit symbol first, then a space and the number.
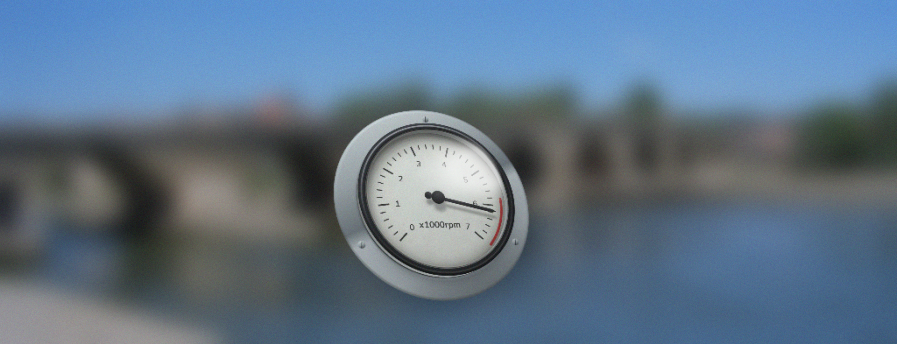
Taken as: rpm 6200
